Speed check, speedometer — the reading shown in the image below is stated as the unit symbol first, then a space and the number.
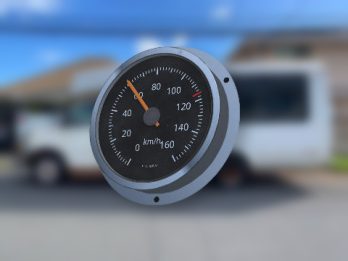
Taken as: km/h 60
